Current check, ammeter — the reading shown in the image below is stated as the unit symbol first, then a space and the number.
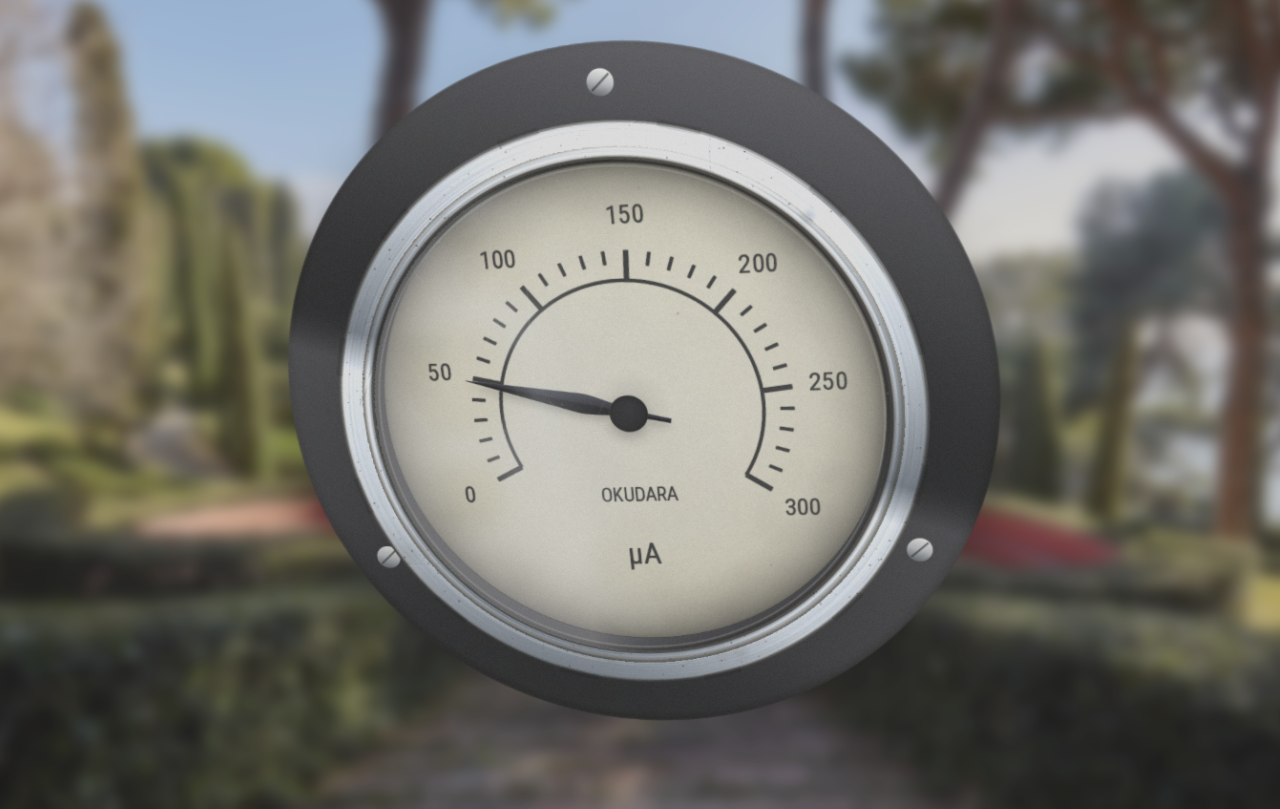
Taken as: µA 50
